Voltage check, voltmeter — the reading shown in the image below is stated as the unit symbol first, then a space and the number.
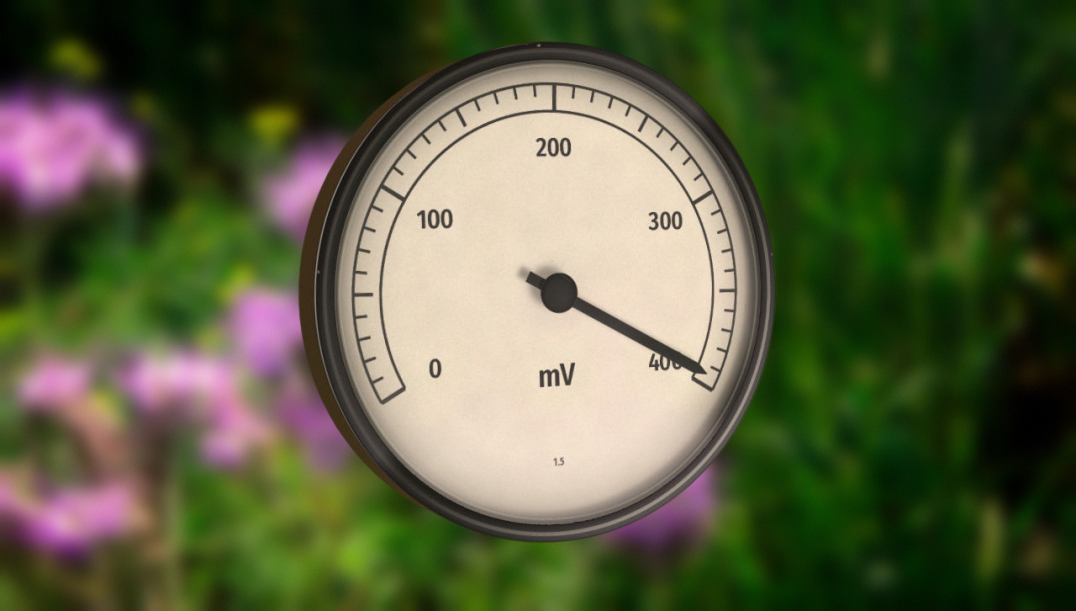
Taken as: mV 395
